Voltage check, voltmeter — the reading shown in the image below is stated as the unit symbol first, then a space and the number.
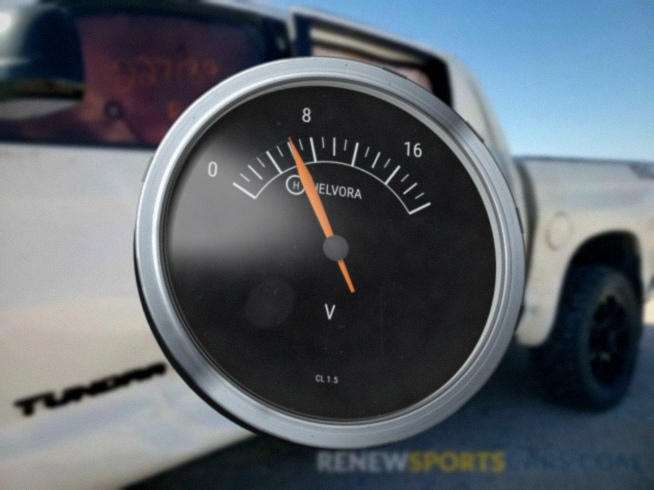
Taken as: V 6
